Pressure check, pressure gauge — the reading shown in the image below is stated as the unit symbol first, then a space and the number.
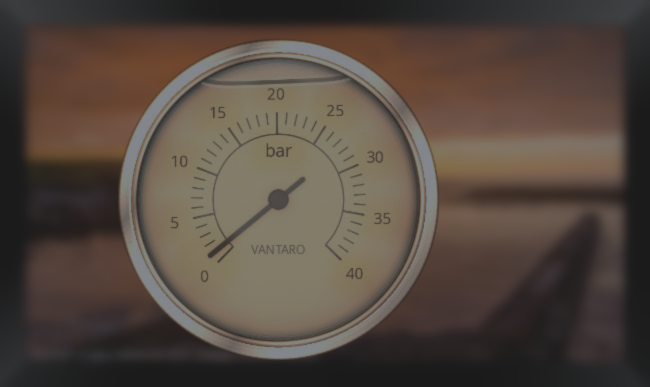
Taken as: bar 1
